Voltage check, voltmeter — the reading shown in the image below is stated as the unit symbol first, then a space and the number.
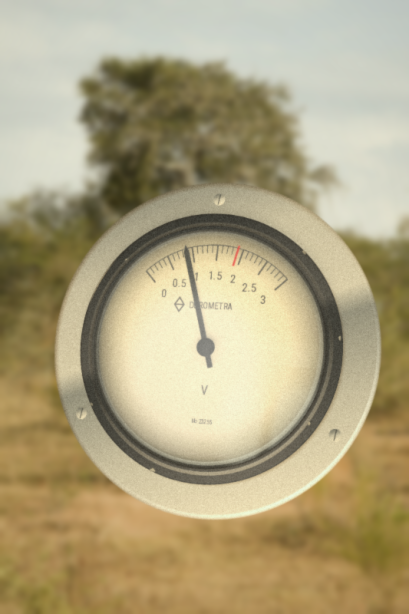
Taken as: V 0.9
